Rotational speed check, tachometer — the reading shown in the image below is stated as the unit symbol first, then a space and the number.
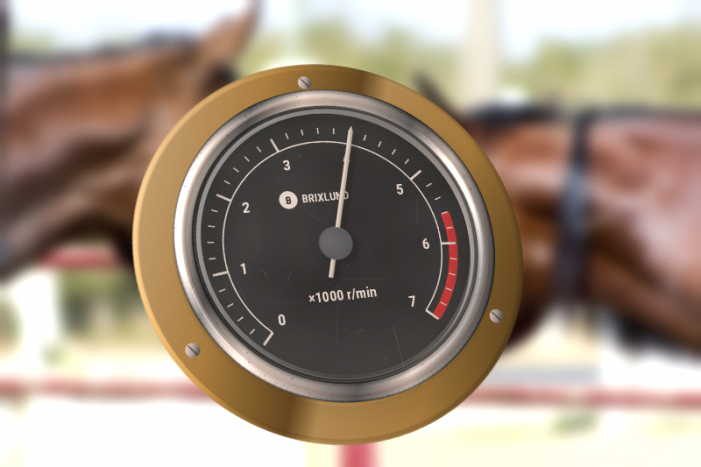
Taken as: rpm 4000
